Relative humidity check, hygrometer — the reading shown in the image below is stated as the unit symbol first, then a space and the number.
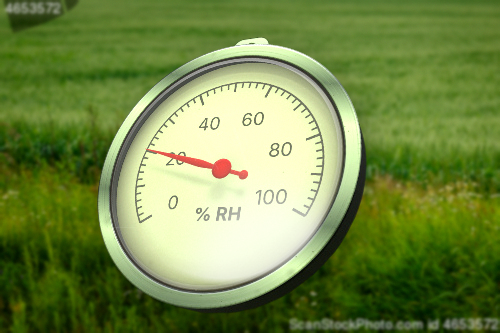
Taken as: % 20
